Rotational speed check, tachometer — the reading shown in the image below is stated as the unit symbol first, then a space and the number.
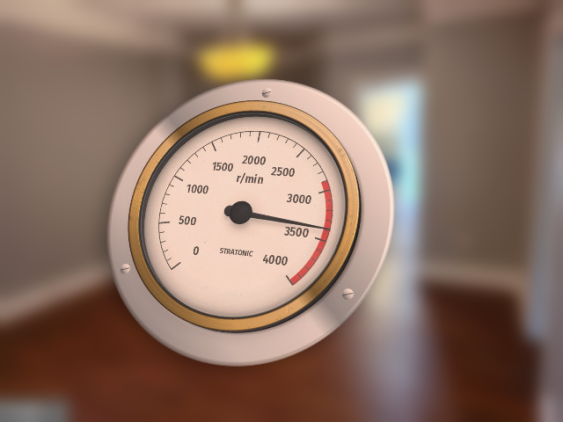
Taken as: rpm 3400
